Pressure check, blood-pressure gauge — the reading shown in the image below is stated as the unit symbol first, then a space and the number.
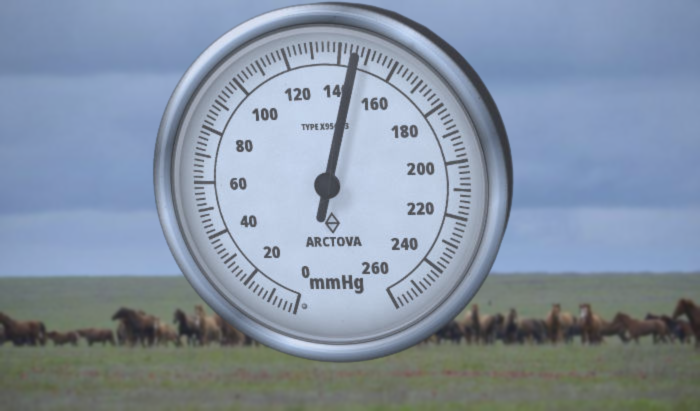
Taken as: mmHg 146
